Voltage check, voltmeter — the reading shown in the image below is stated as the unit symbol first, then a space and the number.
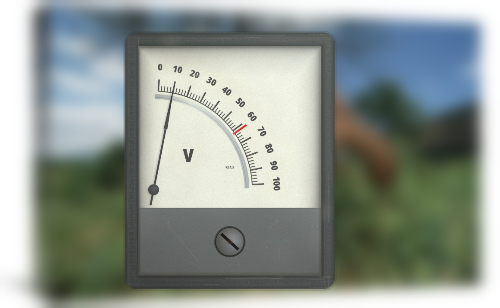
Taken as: V 10
